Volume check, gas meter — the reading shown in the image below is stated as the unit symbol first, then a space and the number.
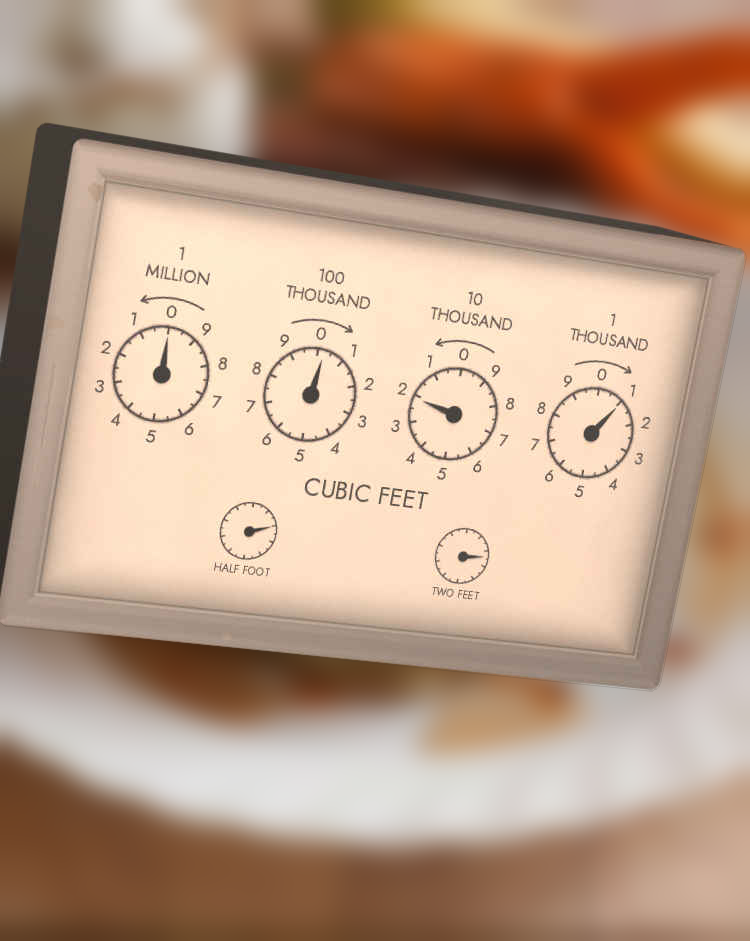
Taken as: ft³ 2100
